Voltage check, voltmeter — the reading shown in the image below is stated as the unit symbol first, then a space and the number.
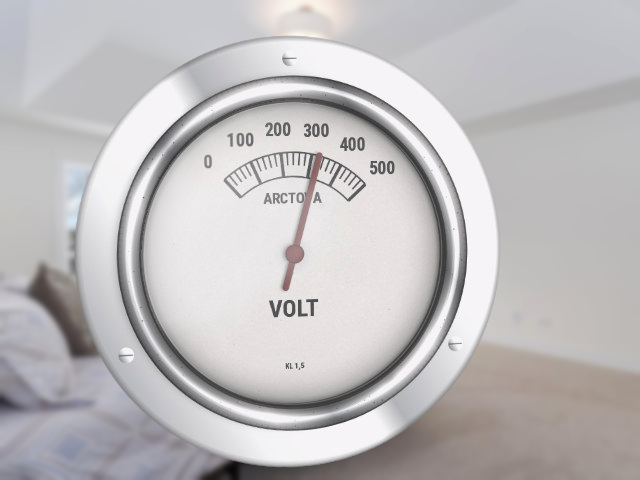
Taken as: V 320
